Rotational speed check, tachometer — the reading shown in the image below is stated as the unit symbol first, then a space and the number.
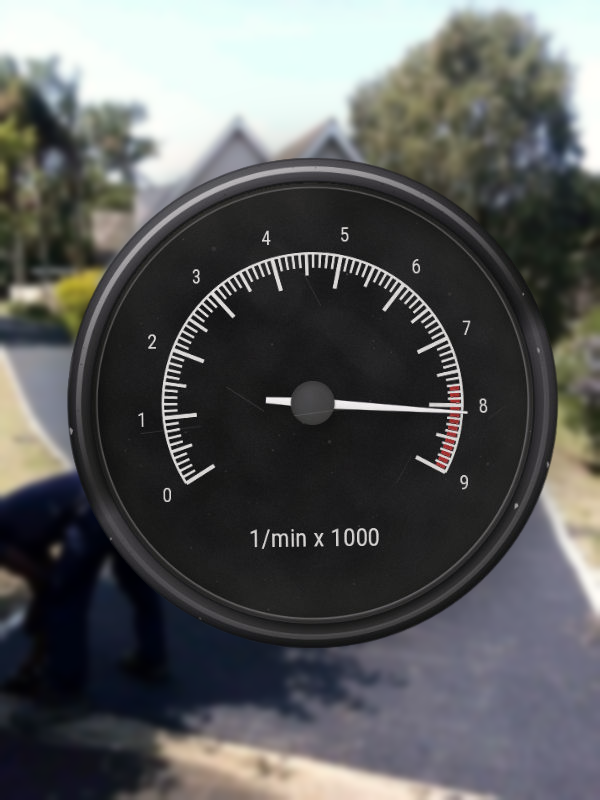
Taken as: rpm 8100
